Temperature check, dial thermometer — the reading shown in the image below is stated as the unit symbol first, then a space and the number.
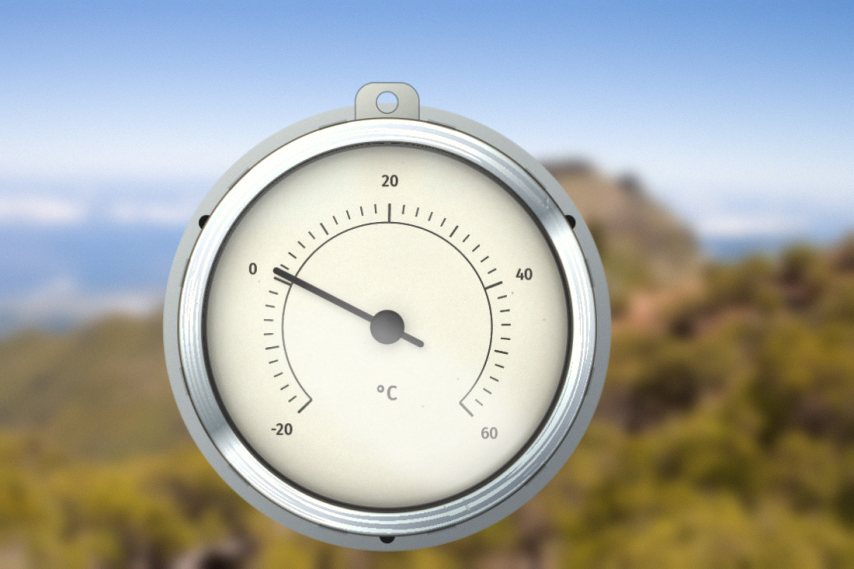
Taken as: °C 1
